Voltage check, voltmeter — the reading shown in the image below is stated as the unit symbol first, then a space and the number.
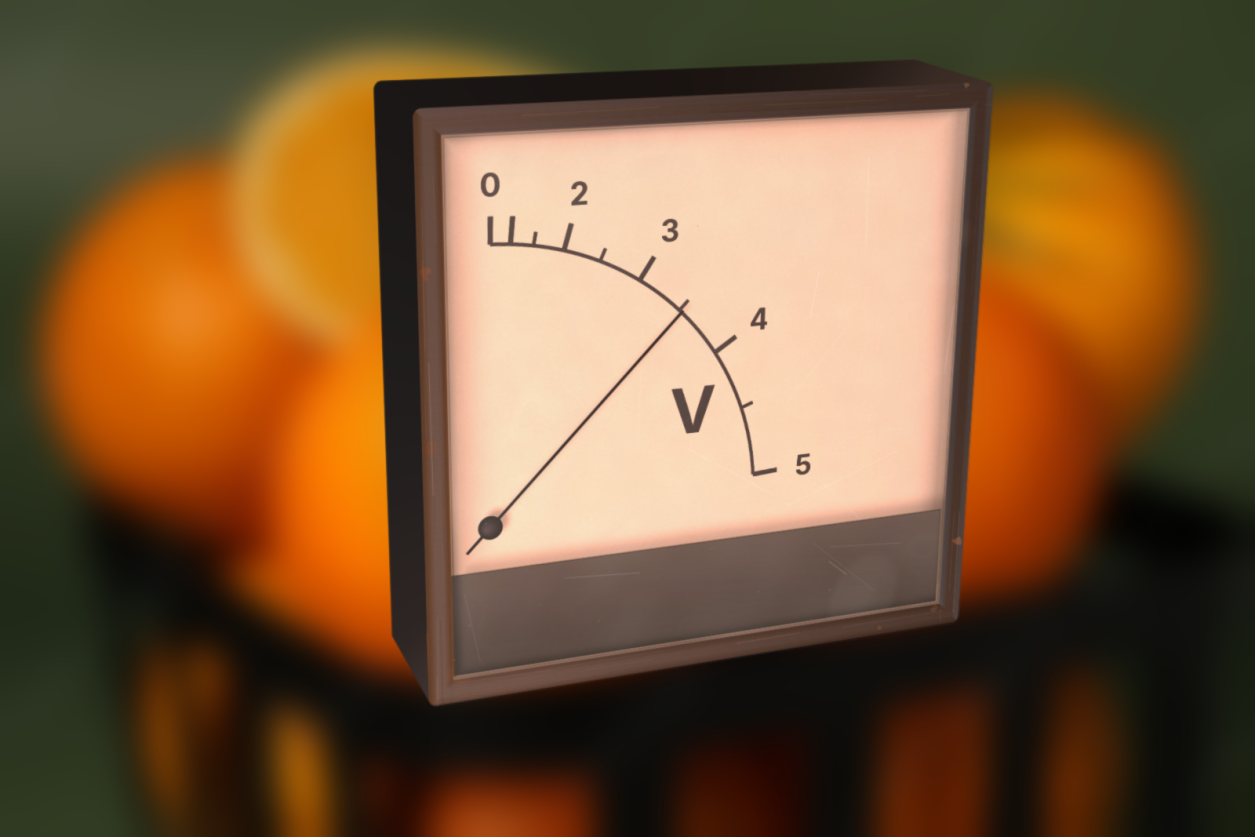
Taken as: V 3.5
